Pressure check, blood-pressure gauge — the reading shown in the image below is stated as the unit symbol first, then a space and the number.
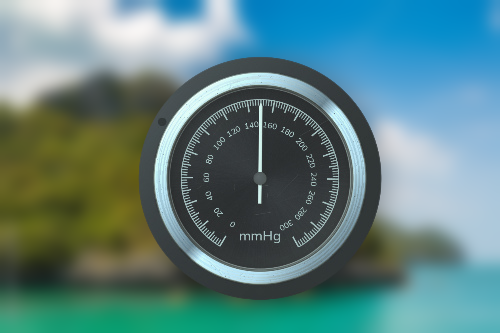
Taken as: mmHg 150
